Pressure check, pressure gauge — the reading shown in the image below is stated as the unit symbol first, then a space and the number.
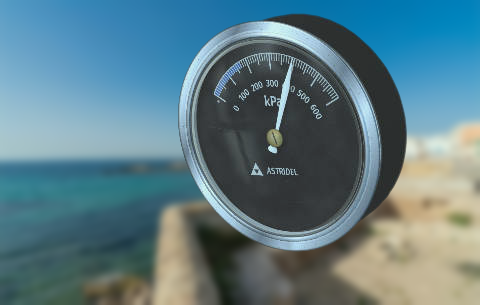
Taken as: kPa 400
